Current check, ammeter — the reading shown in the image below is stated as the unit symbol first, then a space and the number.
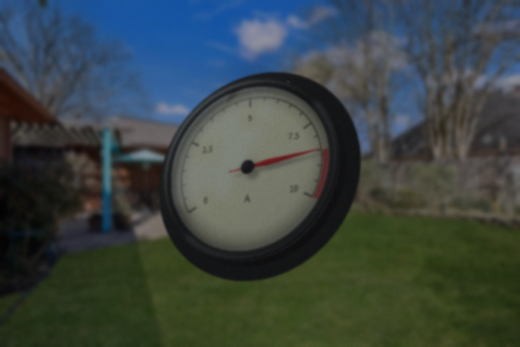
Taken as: A 8.5
